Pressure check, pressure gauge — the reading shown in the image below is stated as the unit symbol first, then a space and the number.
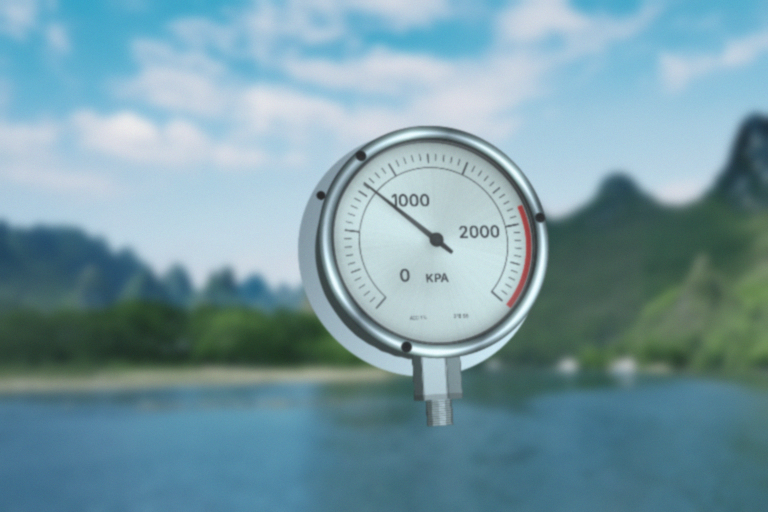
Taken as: kPa 800
